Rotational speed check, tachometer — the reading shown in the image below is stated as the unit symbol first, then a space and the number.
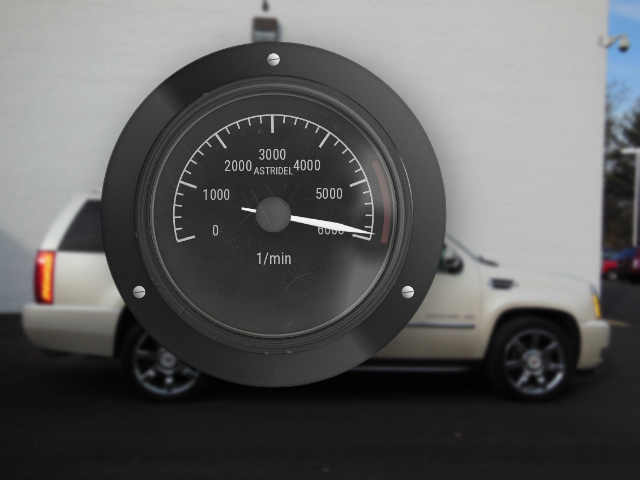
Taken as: rpm 5900
